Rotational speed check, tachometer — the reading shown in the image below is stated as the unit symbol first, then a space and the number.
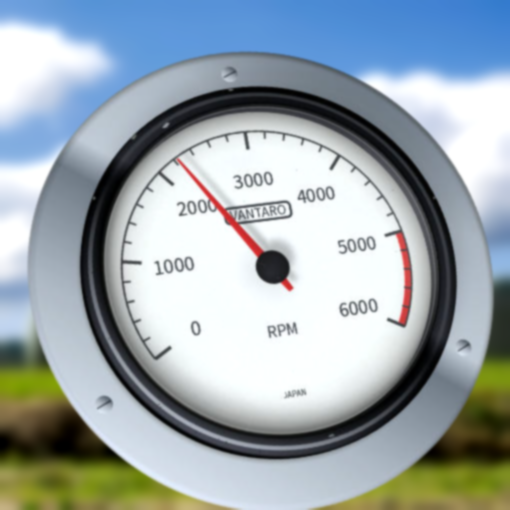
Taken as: rpm 2200
